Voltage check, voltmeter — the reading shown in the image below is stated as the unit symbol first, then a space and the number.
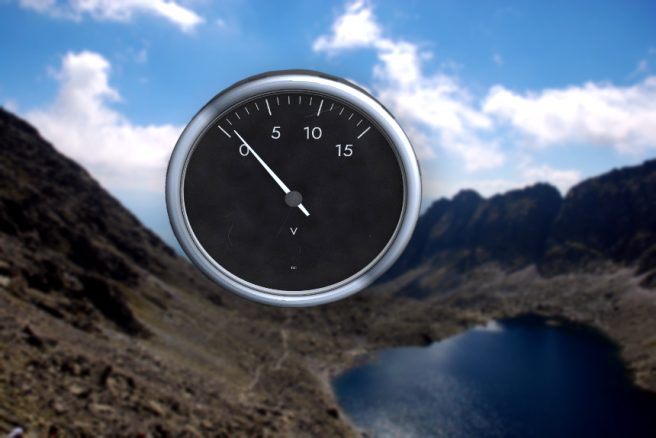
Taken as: V 1
